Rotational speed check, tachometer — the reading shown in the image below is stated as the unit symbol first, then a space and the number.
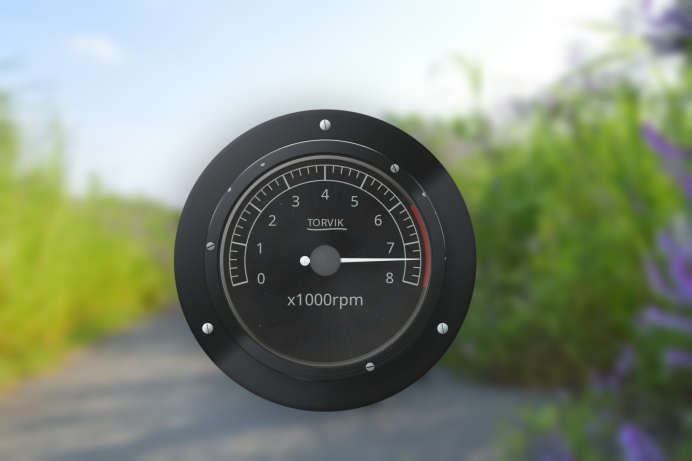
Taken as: rpm 7400
